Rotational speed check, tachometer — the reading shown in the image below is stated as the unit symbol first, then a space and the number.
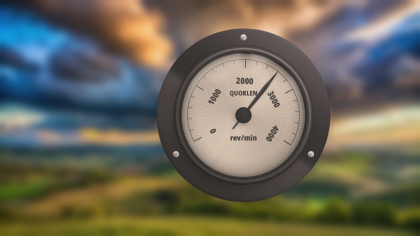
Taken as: rpm 2600
